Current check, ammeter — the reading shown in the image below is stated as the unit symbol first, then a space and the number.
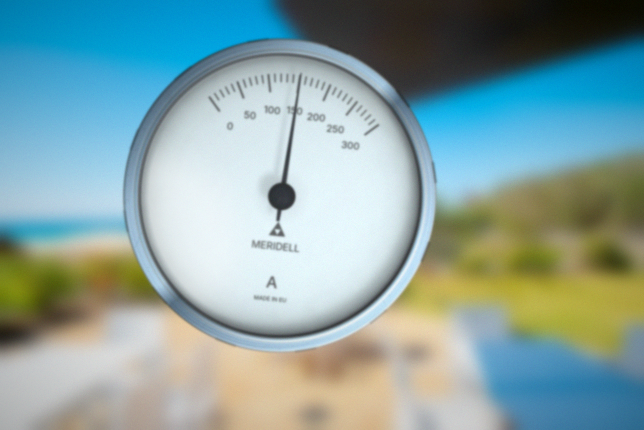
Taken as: A 150
